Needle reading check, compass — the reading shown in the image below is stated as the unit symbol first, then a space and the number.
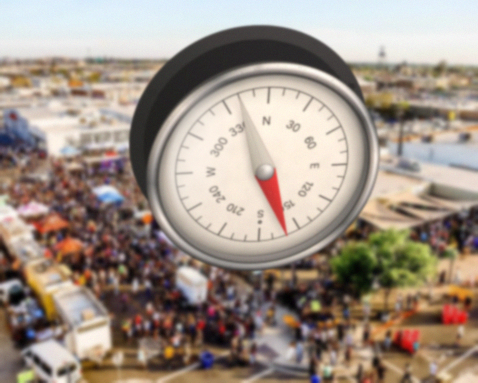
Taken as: ° 160
